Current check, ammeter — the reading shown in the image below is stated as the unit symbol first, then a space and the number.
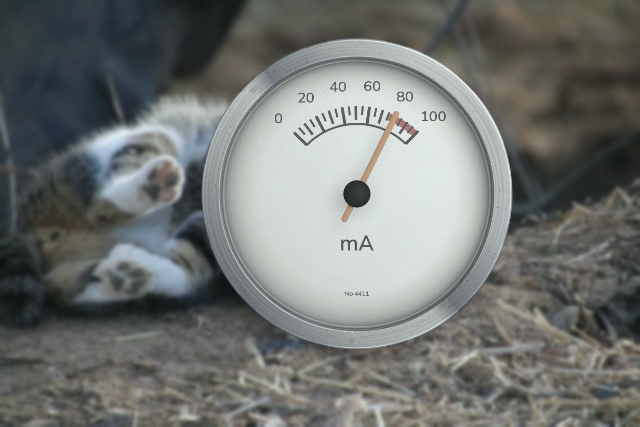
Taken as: mA 80
